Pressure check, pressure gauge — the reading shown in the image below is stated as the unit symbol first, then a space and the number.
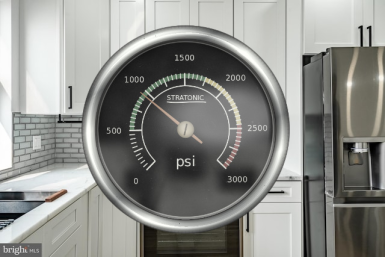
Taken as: psi 950
